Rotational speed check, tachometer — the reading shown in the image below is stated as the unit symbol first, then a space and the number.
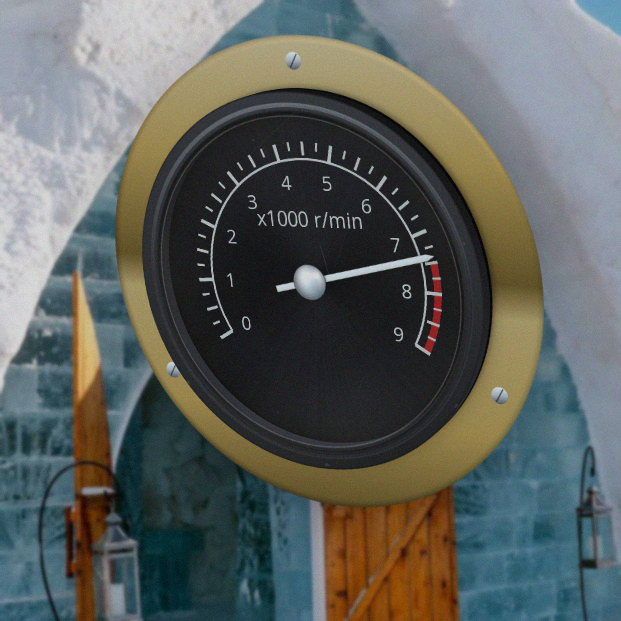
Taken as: rpm 7375
